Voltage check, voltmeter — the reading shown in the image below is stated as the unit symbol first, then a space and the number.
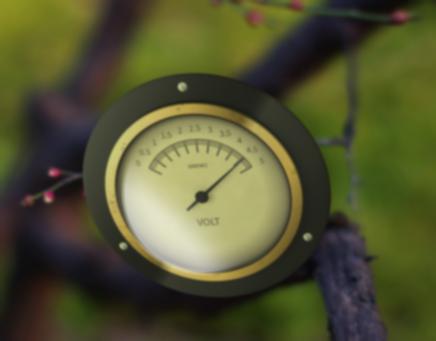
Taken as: V 4.5
